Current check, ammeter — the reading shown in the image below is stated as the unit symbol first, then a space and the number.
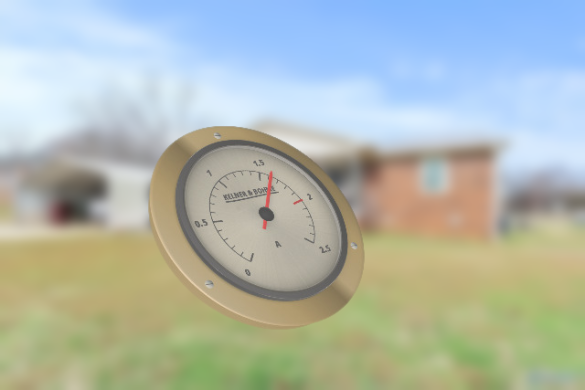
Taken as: A 1.6
